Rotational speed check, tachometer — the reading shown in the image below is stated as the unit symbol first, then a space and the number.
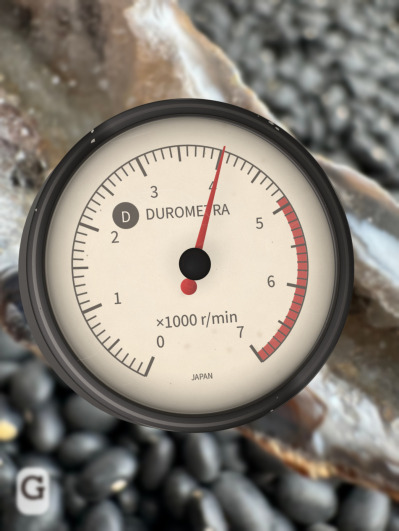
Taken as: rpm 4000
